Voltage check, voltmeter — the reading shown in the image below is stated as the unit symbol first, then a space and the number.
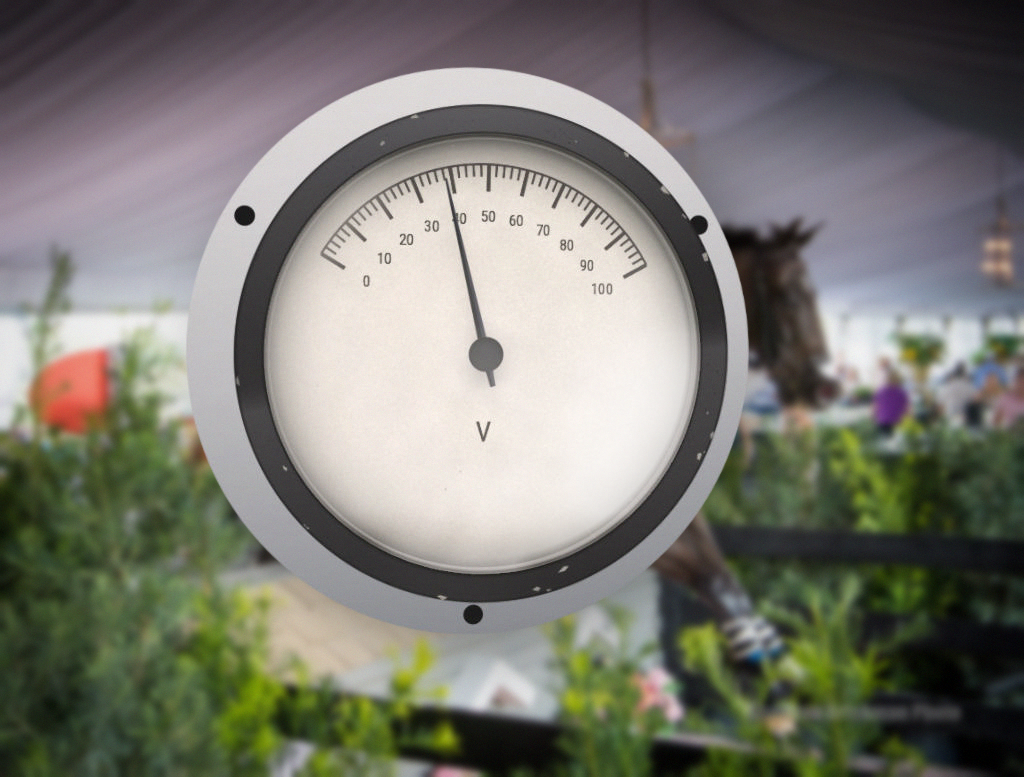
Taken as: V 38
